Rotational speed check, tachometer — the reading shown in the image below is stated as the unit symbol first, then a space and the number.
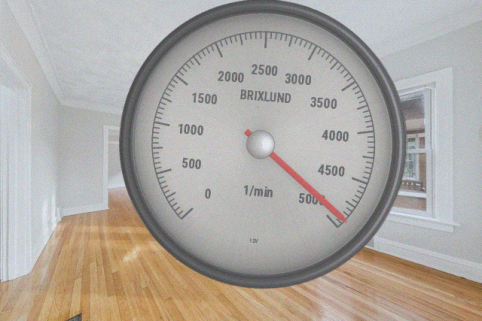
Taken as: rpm 4900
